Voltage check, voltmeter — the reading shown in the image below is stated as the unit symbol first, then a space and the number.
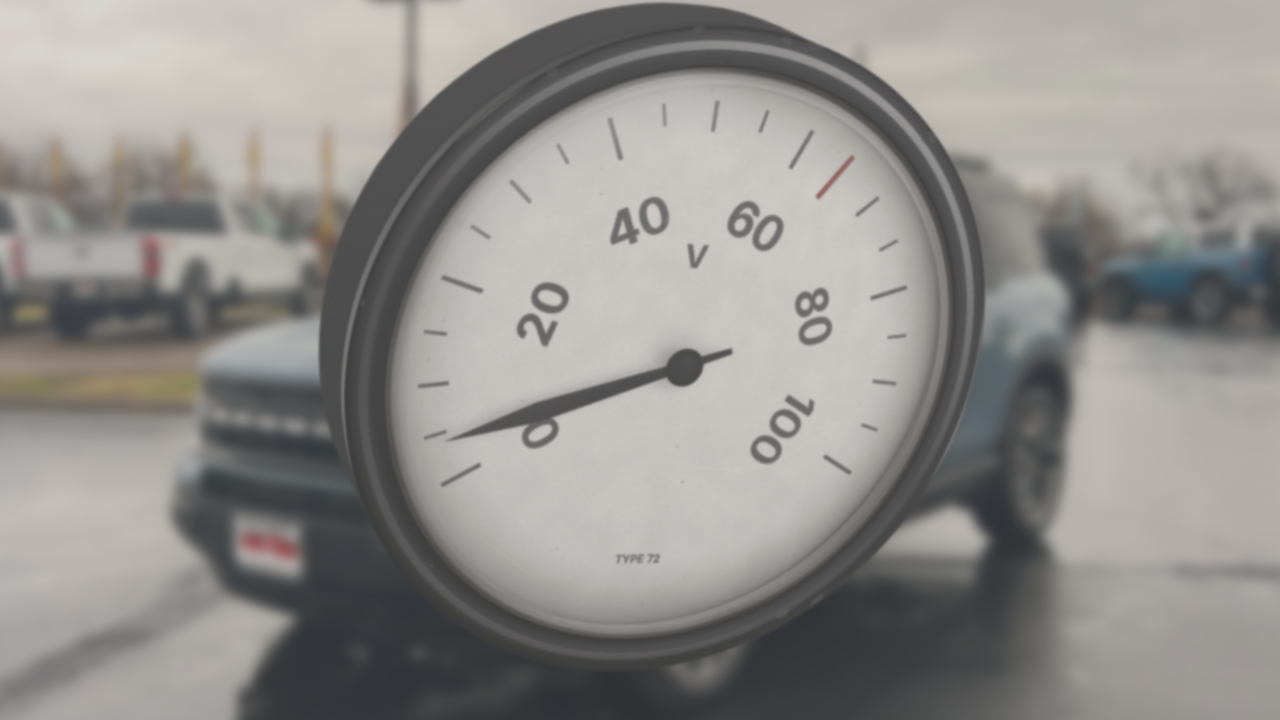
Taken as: V 5
